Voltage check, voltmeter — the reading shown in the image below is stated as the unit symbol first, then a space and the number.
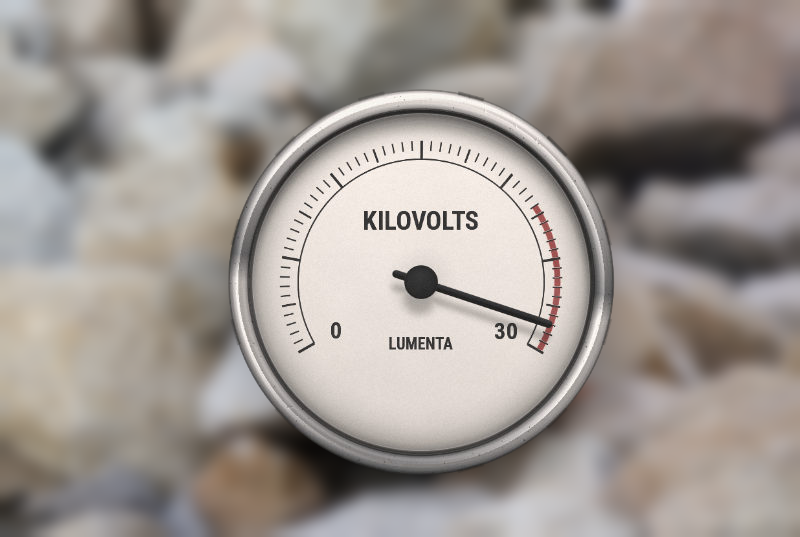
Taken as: kV 28.5
